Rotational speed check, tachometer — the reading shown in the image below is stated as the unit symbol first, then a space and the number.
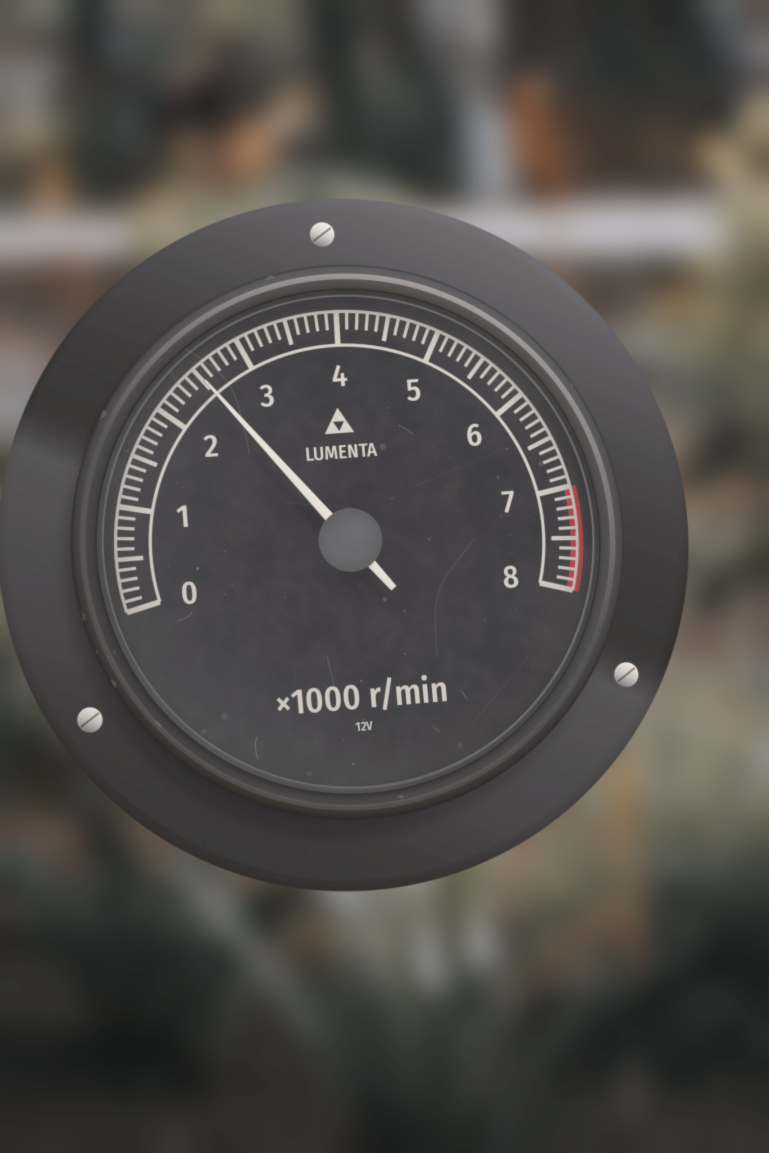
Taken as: rpm 2500
